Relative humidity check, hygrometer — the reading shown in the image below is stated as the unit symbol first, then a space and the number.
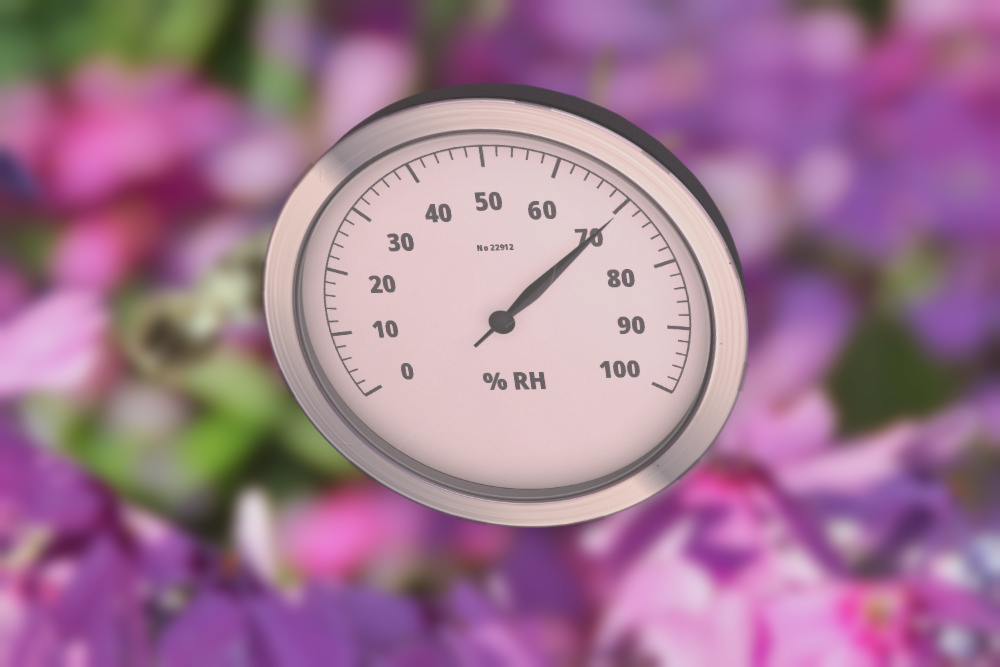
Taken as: % 70
